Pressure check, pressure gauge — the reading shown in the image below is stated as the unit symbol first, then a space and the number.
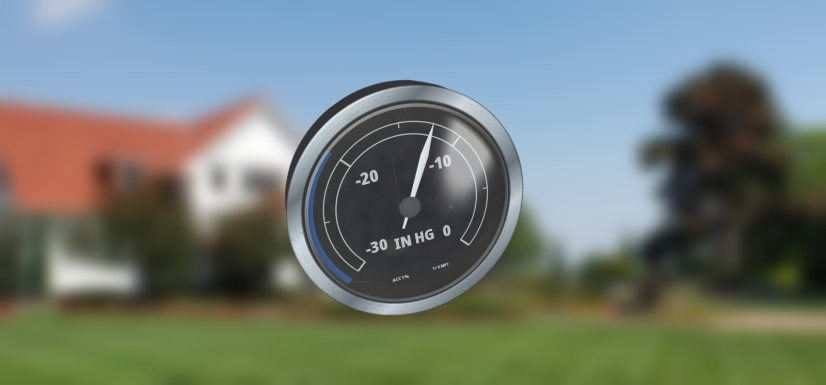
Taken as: inHg -12.5
